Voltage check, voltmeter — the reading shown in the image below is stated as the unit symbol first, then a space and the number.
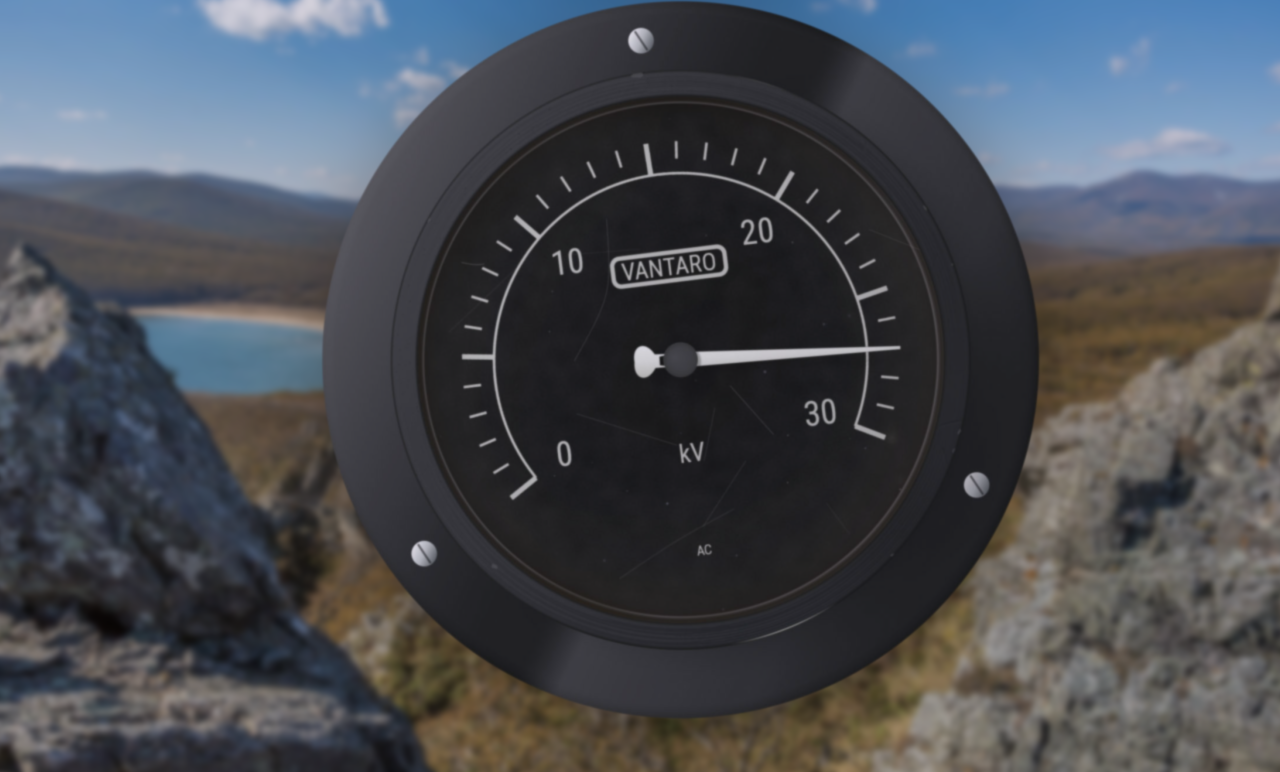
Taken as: kV 27
